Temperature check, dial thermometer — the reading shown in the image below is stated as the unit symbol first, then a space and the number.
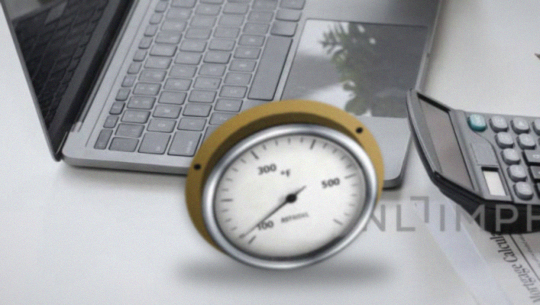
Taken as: °F 120
